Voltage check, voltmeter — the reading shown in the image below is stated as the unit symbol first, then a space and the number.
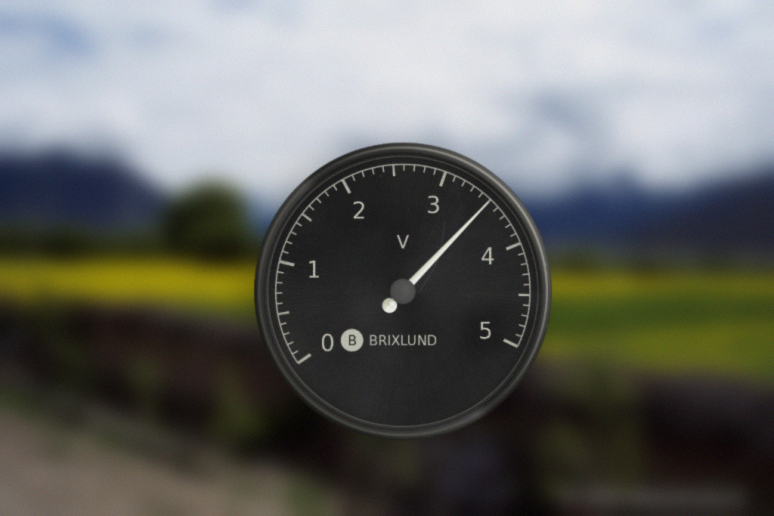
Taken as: V 3.5
